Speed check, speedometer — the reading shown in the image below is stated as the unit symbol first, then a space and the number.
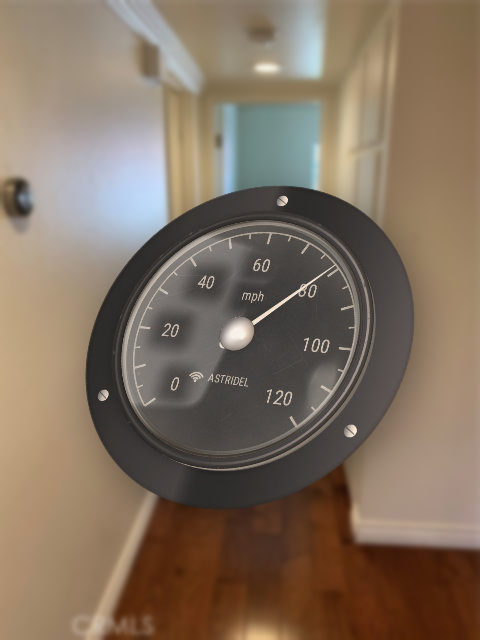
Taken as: mph 80
